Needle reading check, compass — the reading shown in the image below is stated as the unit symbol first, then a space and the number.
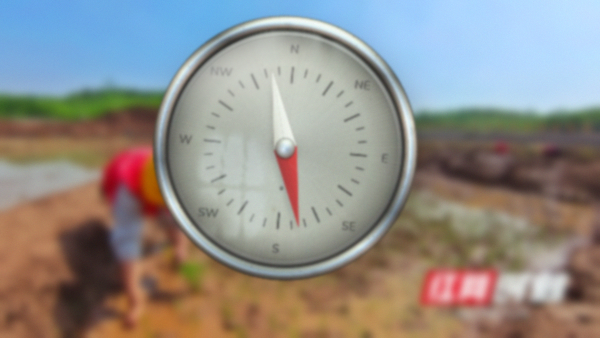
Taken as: ° 165
